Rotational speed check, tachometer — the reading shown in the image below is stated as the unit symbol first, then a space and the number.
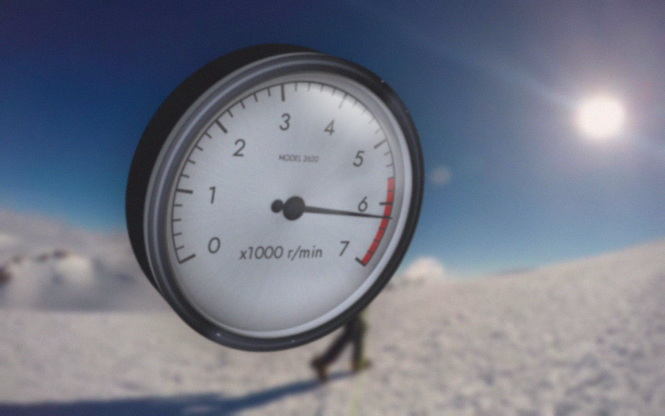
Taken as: rpm 6200
